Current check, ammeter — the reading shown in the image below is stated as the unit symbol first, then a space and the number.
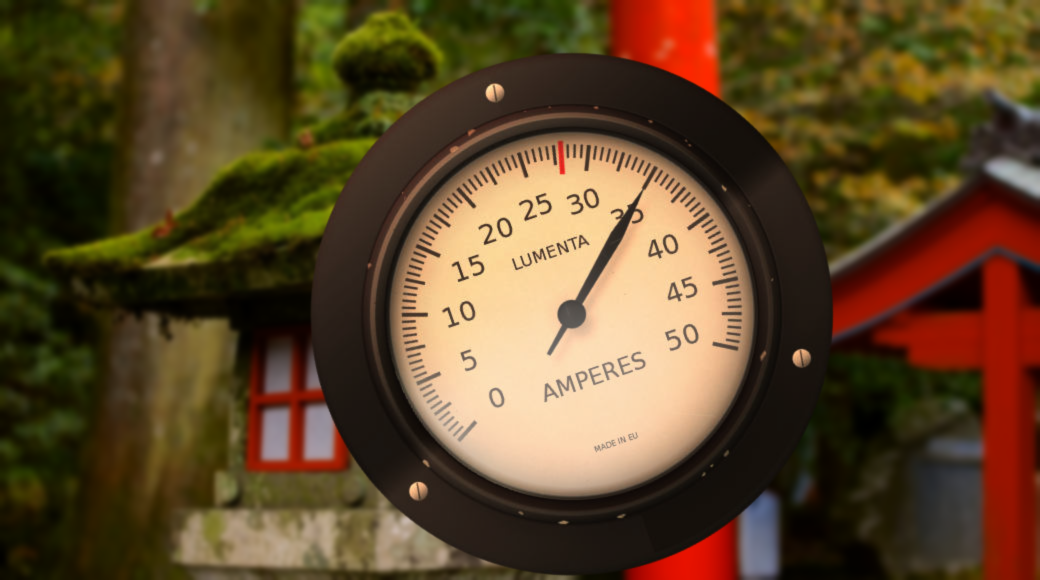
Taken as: A 35
